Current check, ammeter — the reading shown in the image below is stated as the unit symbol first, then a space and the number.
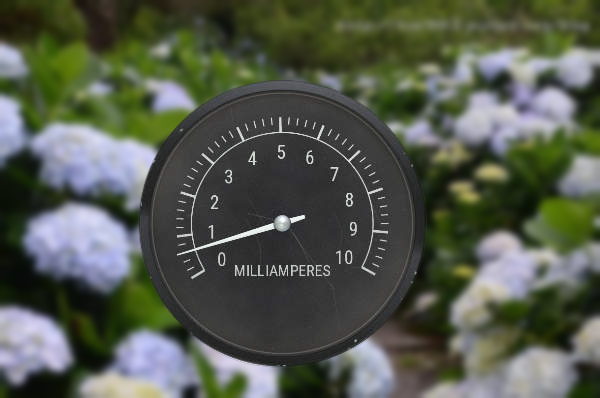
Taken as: mA 0.6
